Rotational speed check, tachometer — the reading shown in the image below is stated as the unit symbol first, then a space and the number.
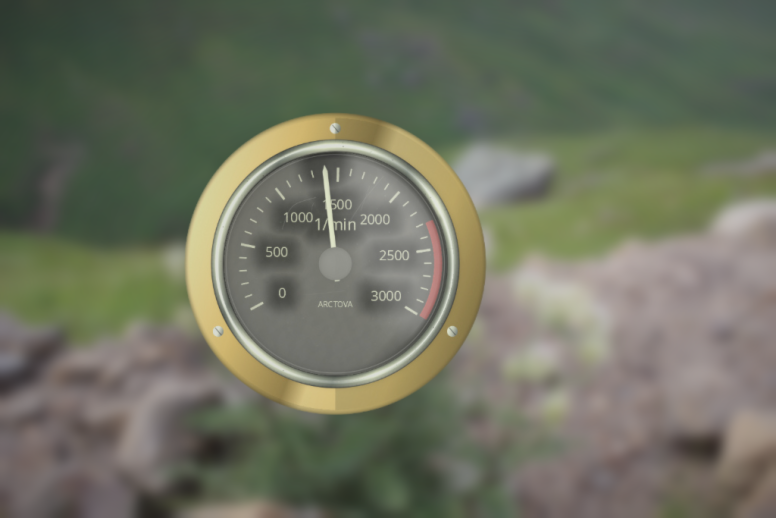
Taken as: rpm 1400
